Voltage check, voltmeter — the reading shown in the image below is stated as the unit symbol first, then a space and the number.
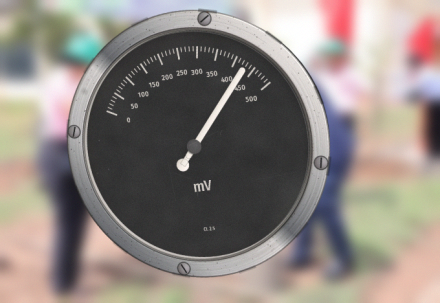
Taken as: mV 430
